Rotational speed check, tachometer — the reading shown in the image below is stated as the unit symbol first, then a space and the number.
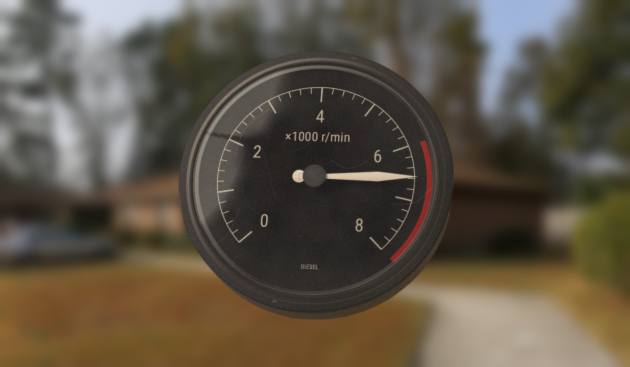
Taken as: rpm 6600
